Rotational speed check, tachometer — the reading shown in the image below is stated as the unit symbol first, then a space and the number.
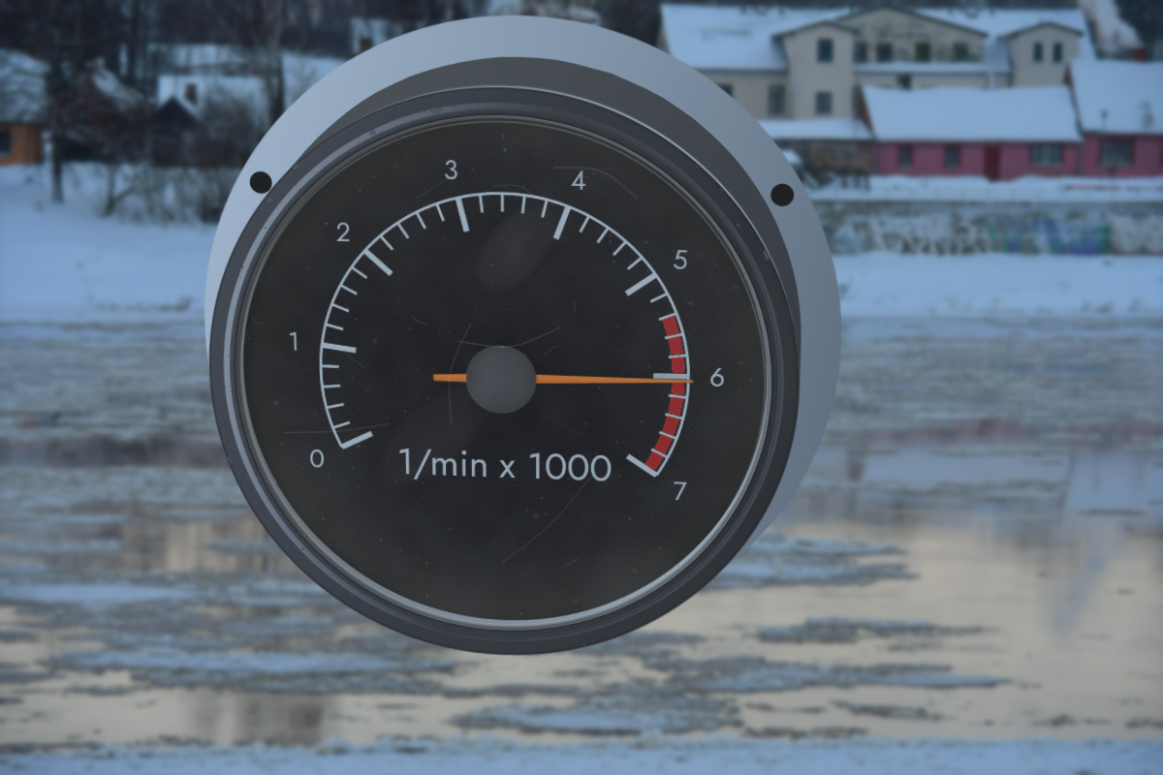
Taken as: rpm 6000
